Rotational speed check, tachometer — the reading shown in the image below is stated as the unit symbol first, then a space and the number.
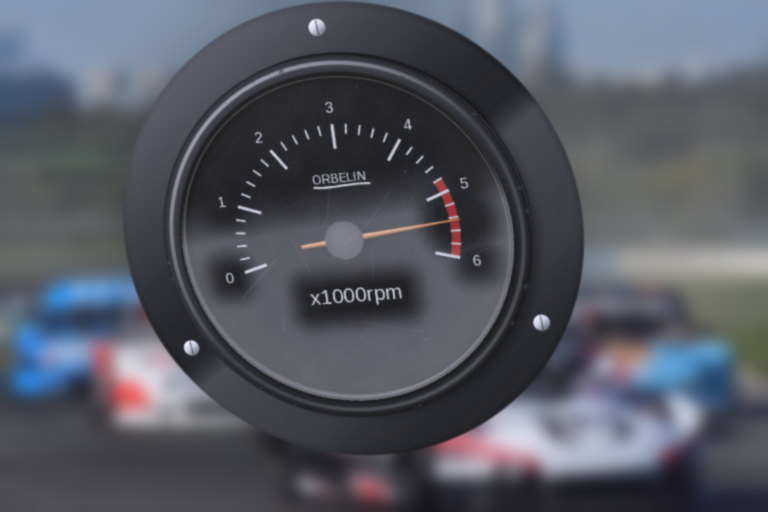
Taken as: rpm 5400
